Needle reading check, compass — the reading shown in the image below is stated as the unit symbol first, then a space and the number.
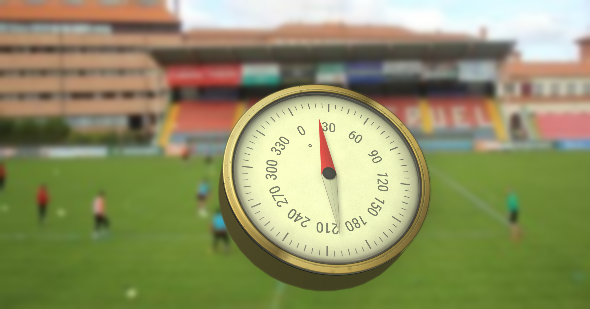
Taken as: ° 20
